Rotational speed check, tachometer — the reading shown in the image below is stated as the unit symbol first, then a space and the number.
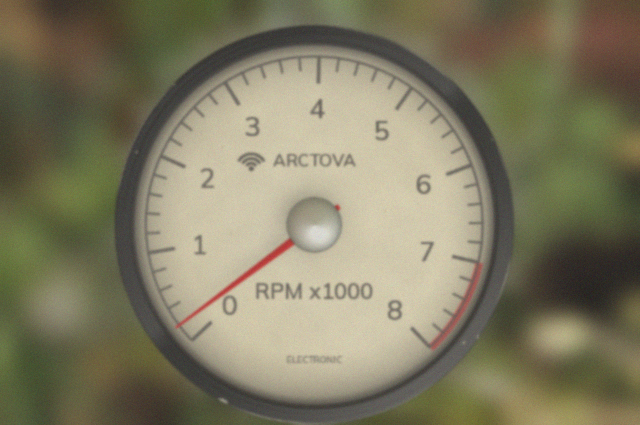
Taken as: rpm 200
